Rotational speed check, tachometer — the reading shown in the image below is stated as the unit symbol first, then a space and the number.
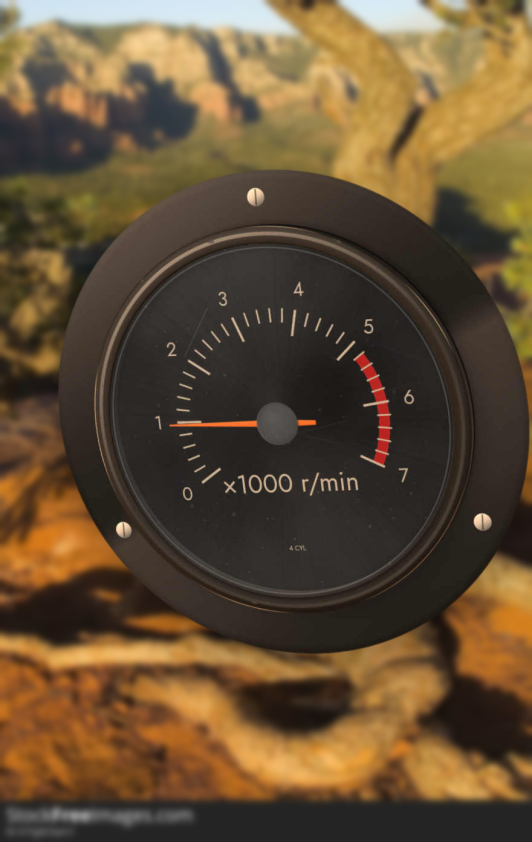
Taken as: rpm 1000
